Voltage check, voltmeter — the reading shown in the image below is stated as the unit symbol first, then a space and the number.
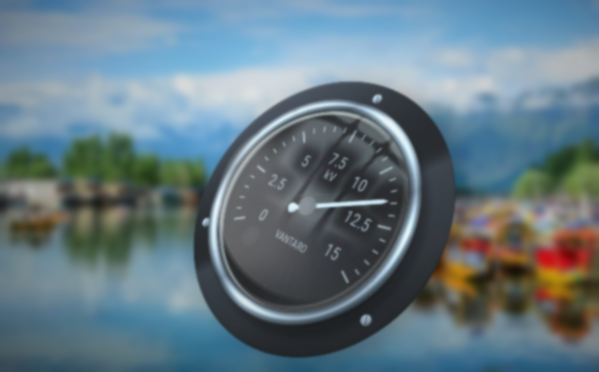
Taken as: kV 11.5
